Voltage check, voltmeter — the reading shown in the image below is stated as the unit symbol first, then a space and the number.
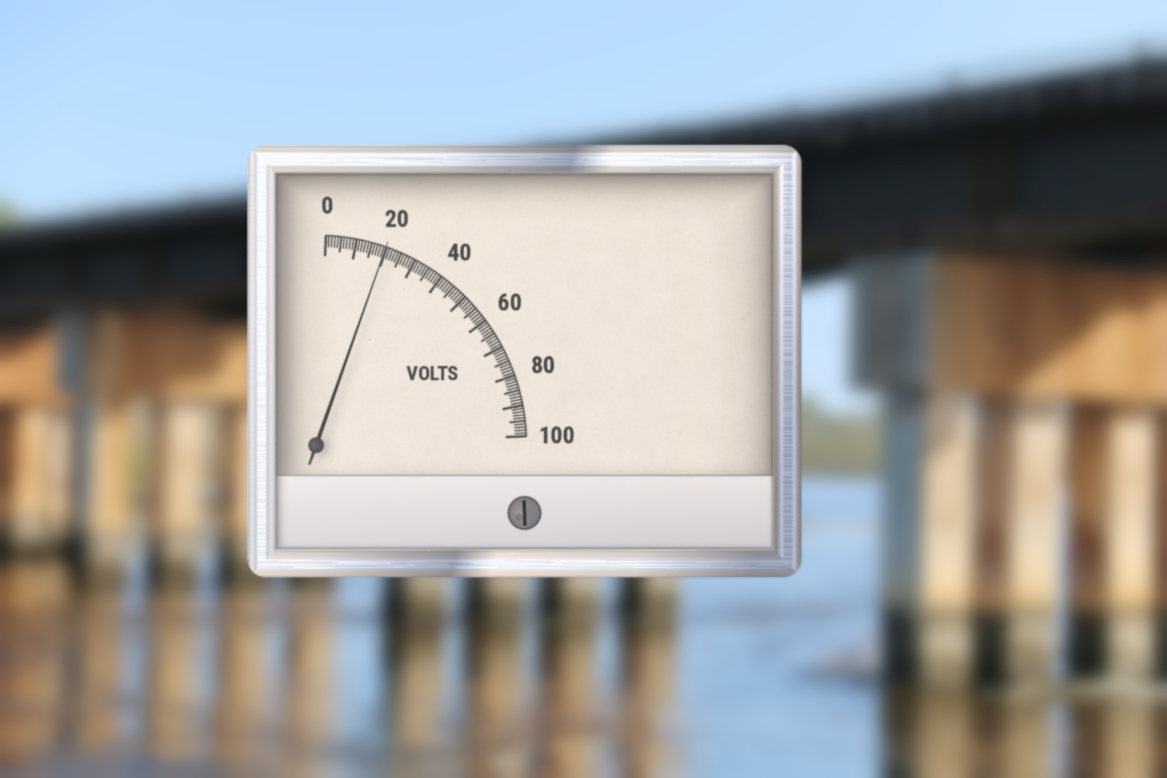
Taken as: V 20
